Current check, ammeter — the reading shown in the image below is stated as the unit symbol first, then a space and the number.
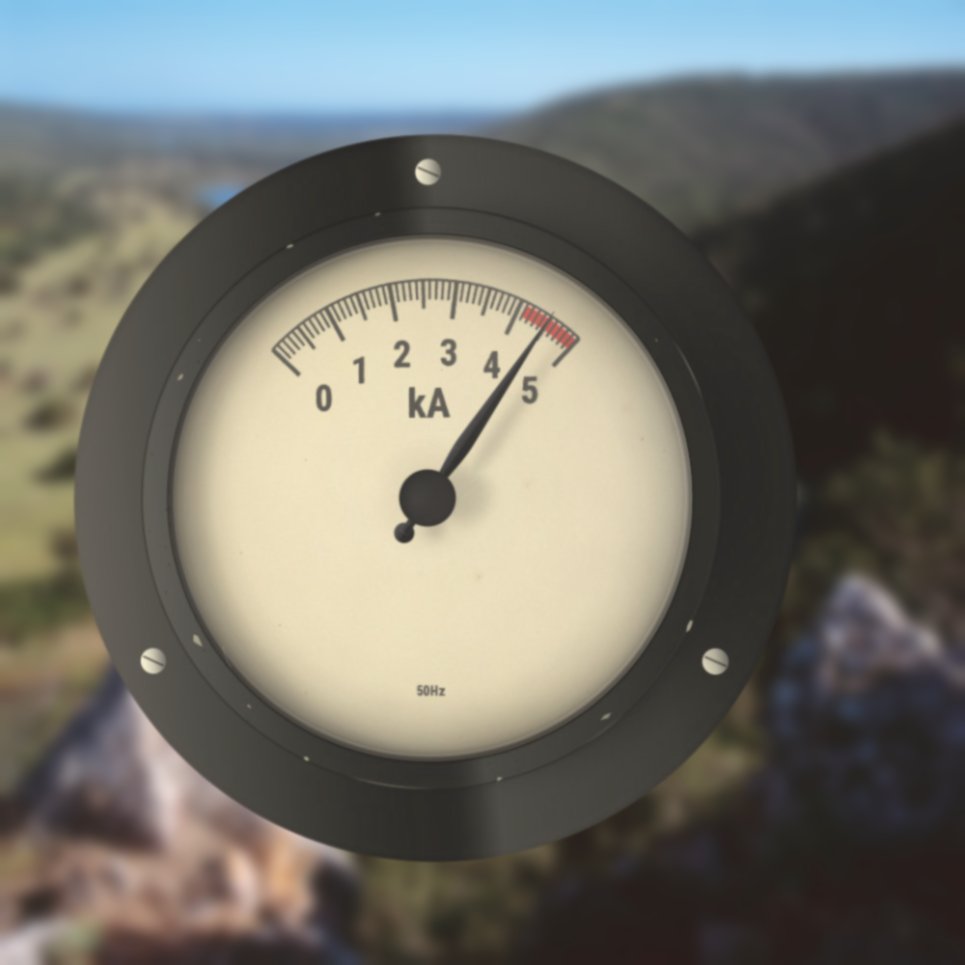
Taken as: kA 4.5
